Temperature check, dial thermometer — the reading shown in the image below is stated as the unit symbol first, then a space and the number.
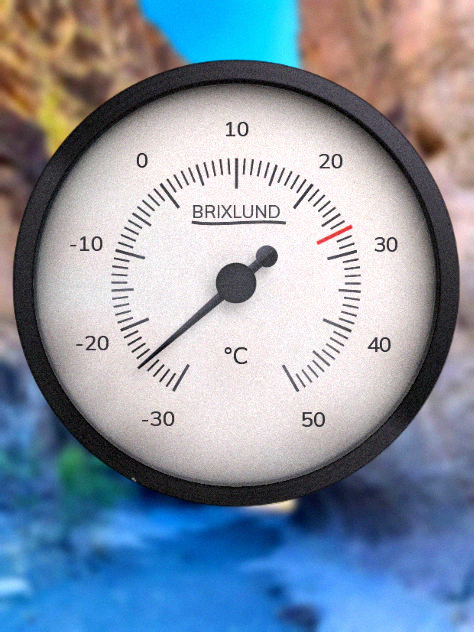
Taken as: °C -25
